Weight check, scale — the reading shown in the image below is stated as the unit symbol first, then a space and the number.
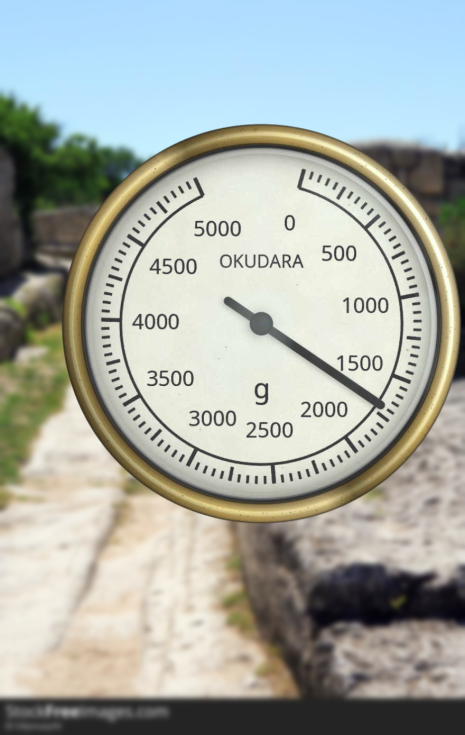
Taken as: g 1700
